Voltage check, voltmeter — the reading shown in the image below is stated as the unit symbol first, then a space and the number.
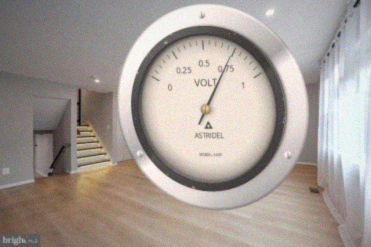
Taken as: V 0.75
